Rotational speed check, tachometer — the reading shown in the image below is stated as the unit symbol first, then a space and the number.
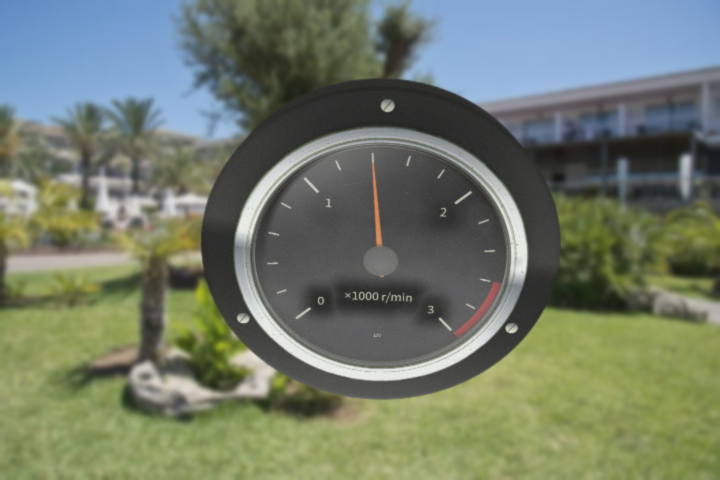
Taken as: rpm 1400
